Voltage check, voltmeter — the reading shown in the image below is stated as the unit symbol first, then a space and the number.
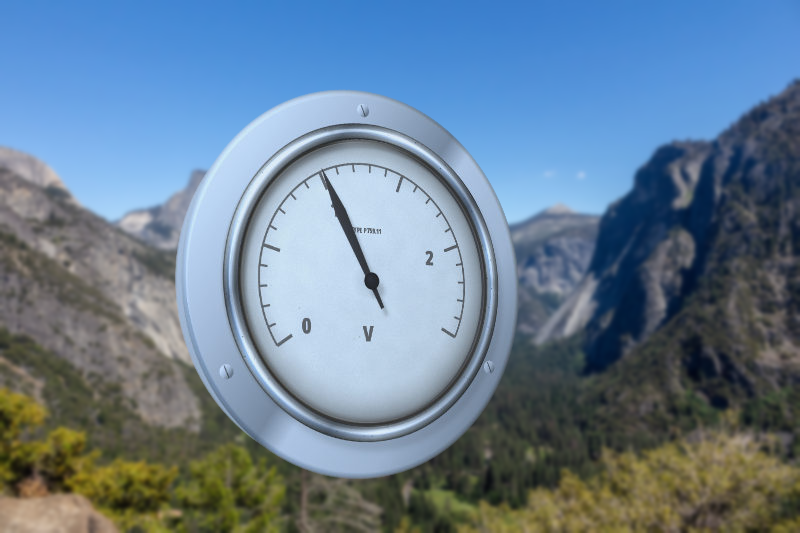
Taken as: V 1
